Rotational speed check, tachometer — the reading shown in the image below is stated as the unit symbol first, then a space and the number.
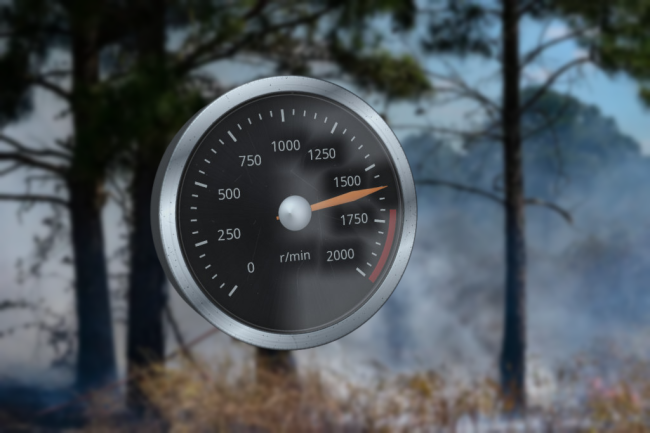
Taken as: rpm 1600
